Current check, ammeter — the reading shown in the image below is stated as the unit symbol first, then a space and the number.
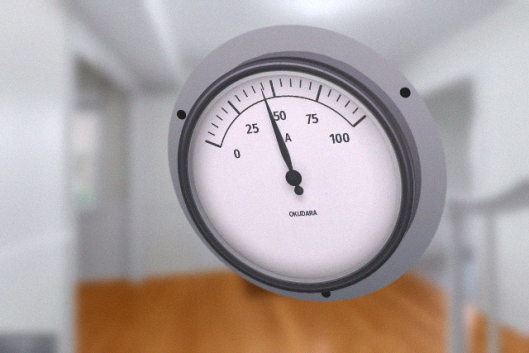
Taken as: A 45
